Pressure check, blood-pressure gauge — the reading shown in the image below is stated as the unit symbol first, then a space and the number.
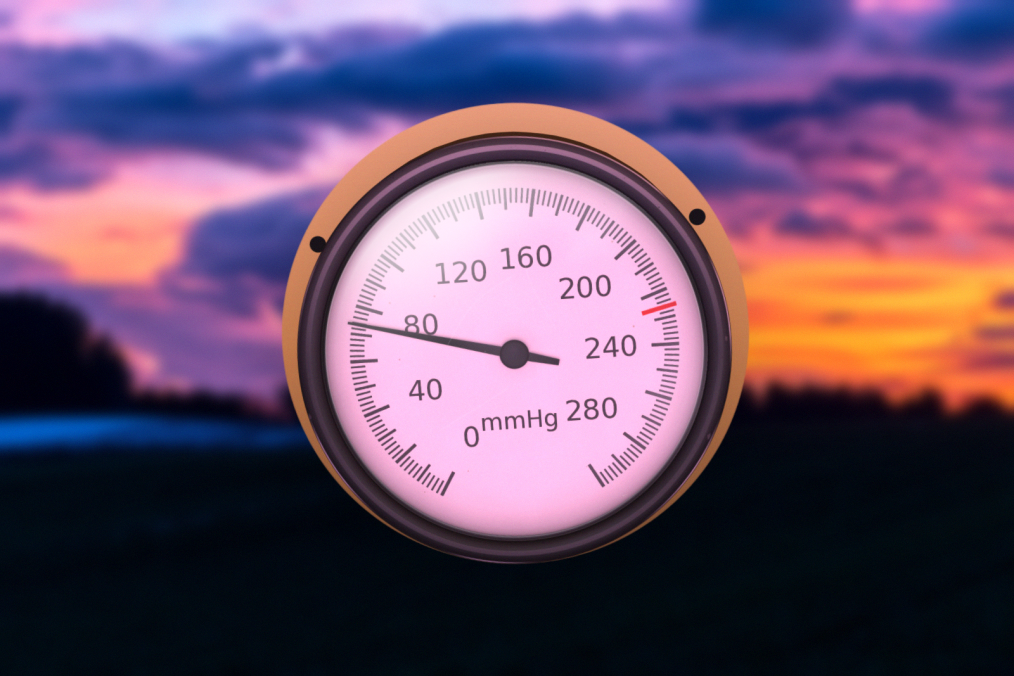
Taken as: mmHg 74
